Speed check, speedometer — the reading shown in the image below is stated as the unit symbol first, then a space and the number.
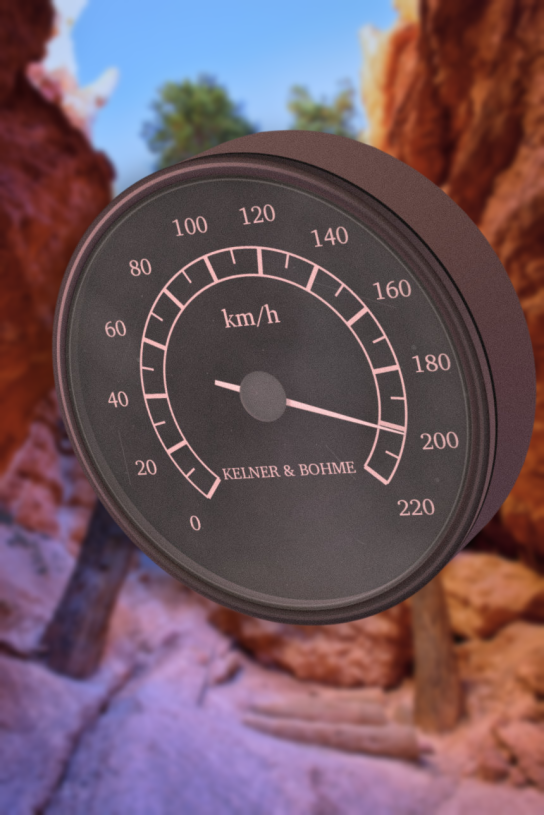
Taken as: km/h 200
